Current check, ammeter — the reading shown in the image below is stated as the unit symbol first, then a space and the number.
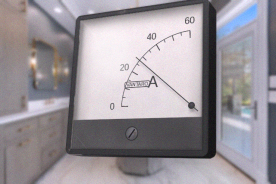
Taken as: A 27.5
